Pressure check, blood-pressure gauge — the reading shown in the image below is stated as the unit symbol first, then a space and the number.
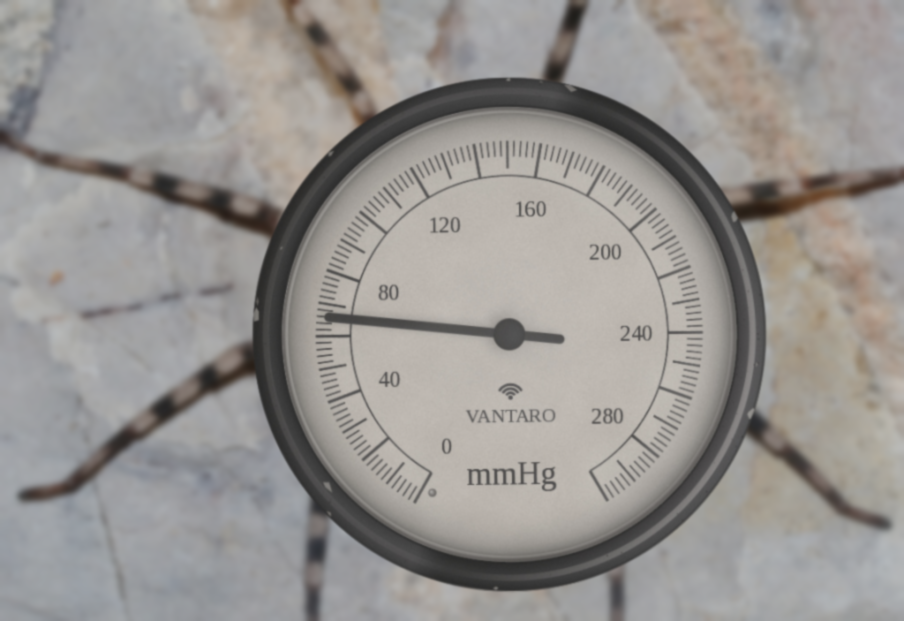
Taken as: mmHg 66
